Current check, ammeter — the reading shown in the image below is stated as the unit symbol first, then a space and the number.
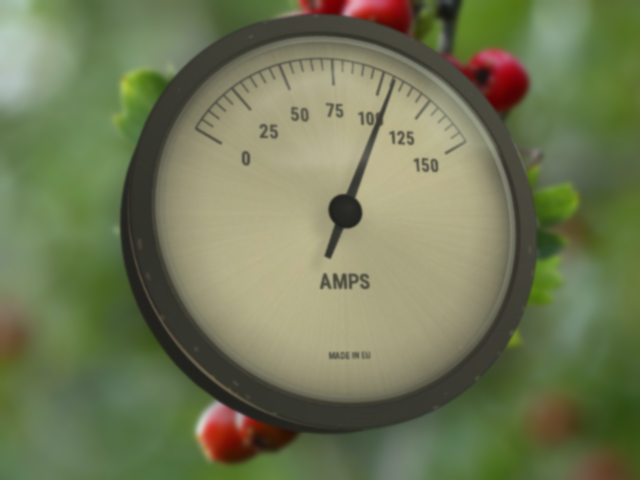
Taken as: A 105
